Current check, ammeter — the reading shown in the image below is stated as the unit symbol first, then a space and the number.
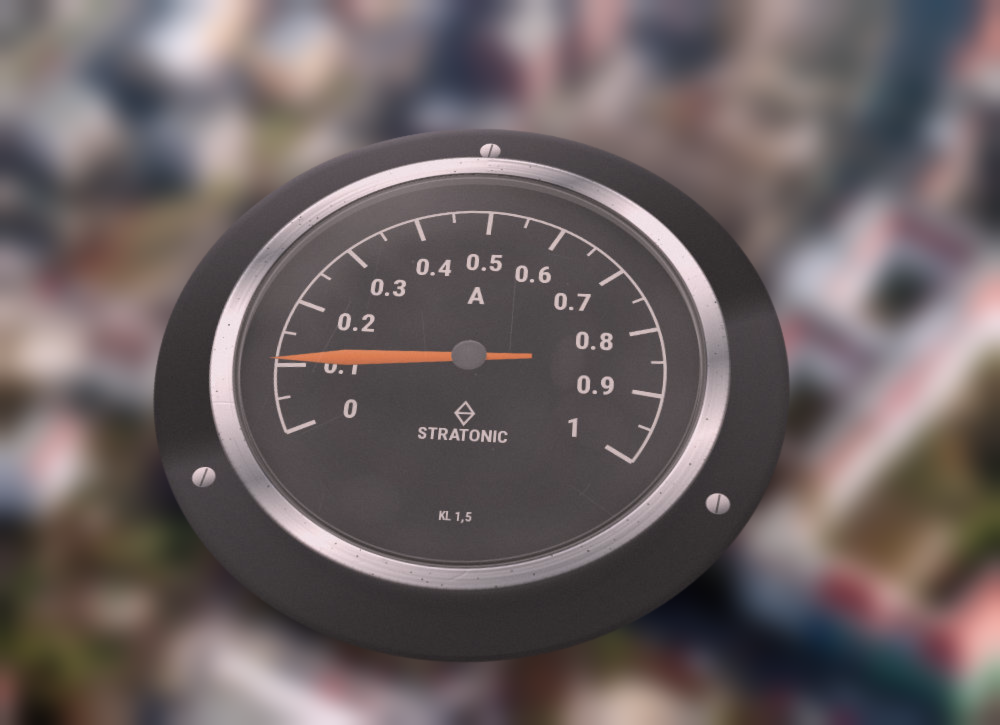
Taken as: A 0.1
